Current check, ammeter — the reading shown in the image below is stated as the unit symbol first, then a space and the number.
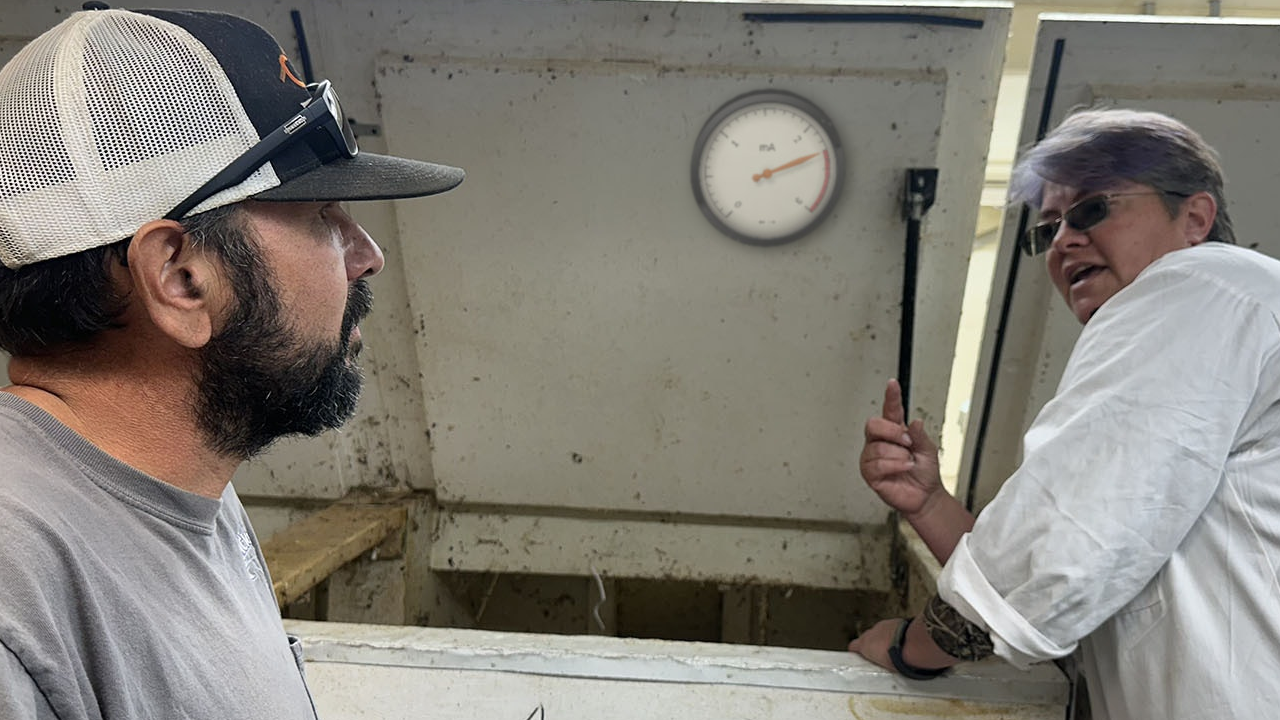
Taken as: mA 2.3
